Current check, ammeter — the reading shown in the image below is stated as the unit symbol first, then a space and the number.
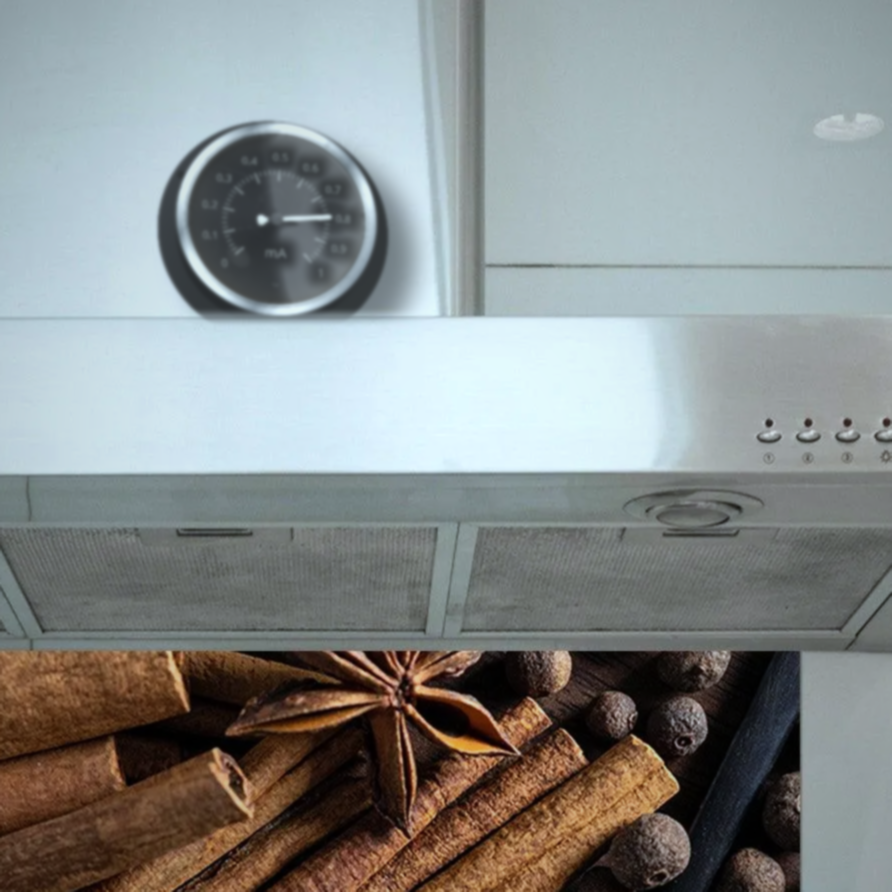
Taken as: mA 0.8
